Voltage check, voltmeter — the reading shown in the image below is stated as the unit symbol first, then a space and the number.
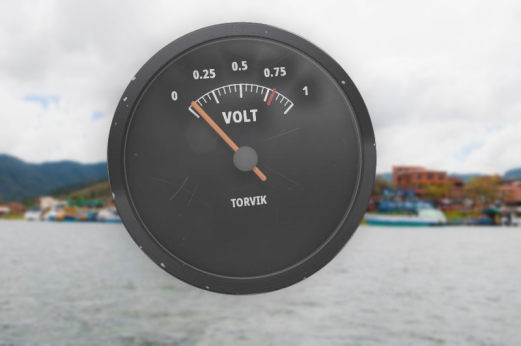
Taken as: V 0.05
